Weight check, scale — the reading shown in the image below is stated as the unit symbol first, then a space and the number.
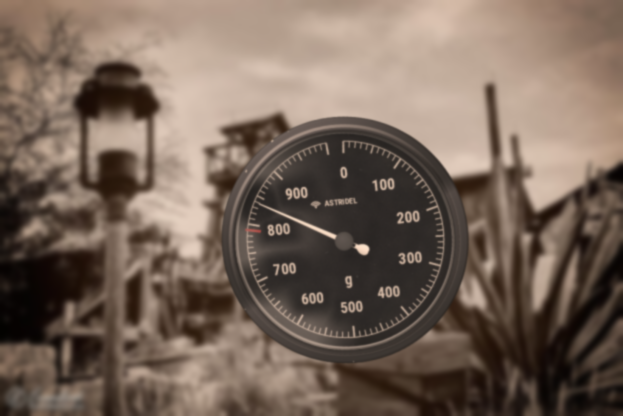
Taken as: g 840
